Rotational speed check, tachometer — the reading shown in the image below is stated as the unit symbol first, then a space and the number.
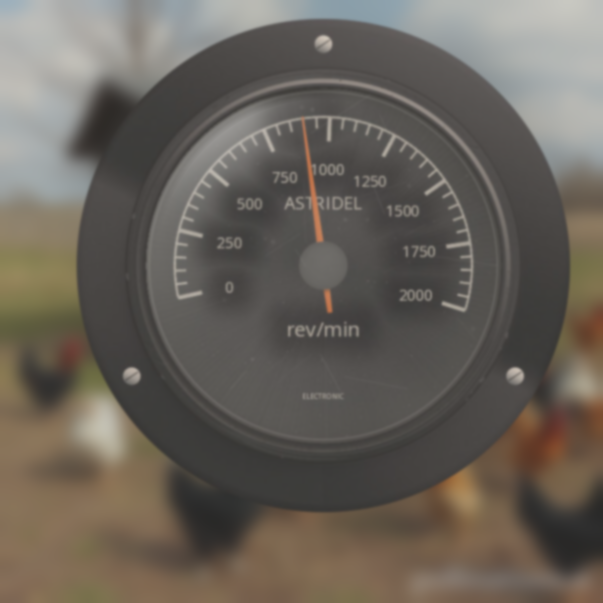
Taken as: rpm 900
